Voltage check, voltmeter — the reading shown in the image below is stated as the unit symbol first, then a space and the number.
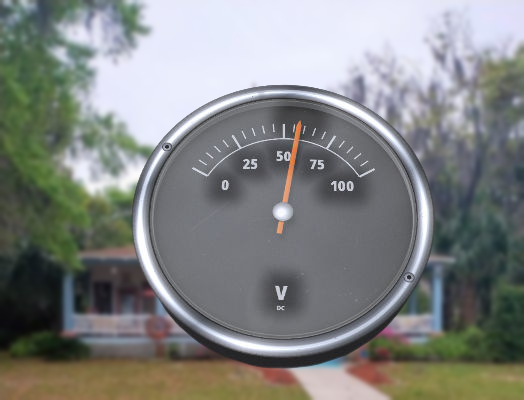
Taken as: V 57.5
